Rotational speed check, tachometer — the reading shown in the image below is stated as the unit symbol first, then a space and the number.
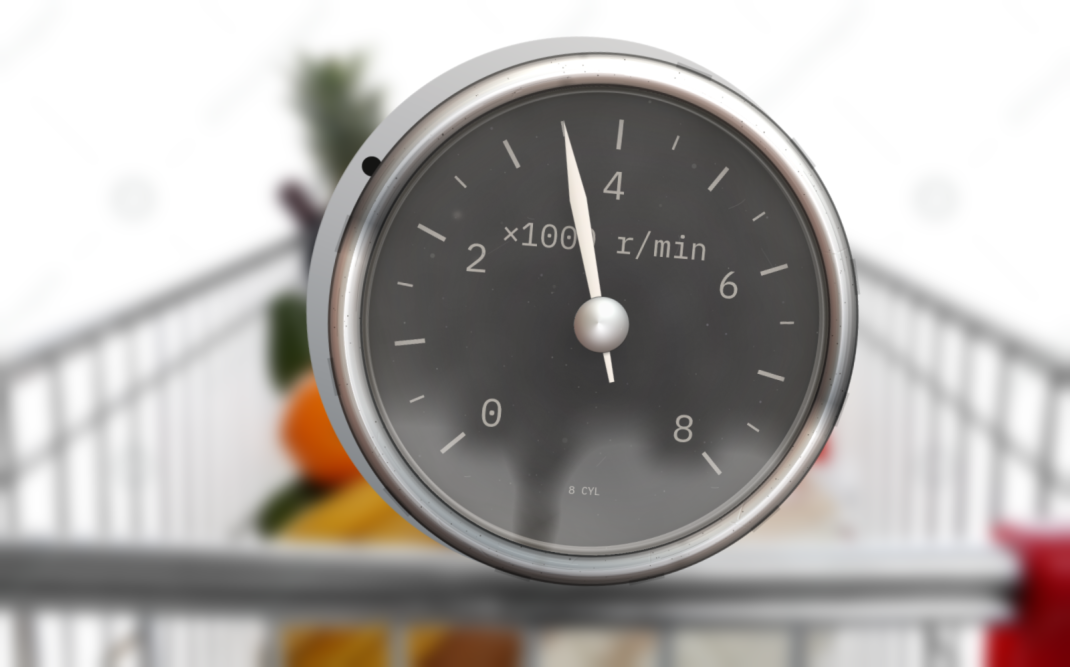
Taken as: rpm 3500
